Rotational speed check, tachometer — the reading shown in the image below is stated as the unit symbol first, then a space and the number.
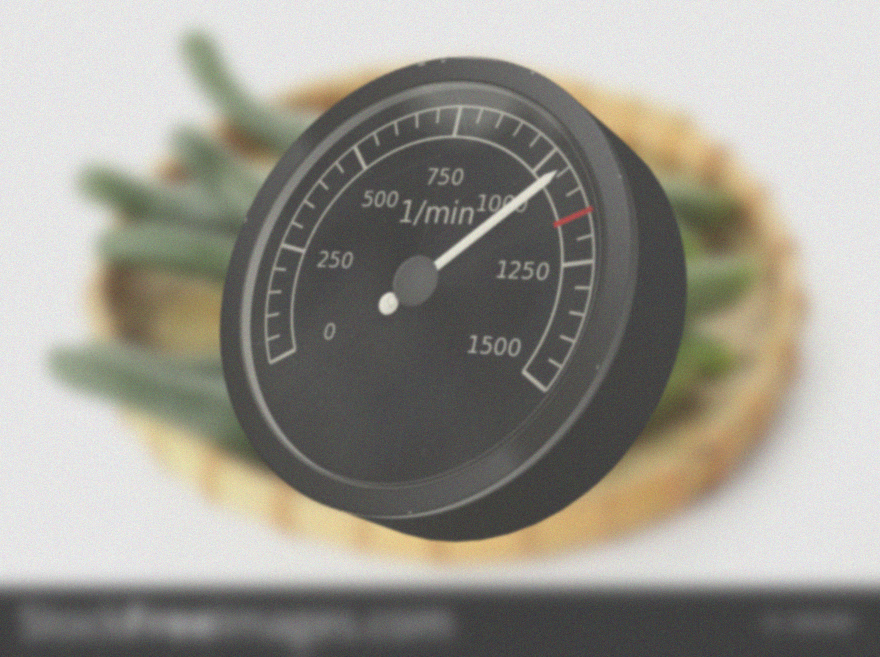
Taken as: rpm 1050
